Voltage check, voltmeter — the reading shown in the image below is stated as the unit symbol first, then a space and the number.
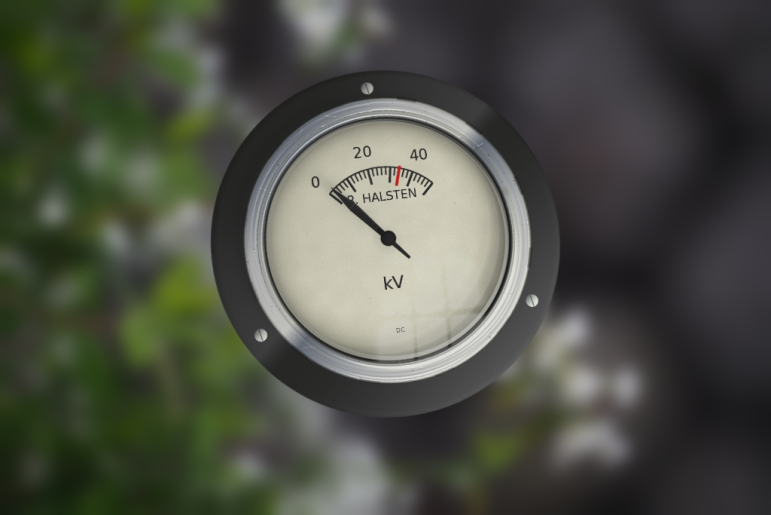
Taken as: kV 2
